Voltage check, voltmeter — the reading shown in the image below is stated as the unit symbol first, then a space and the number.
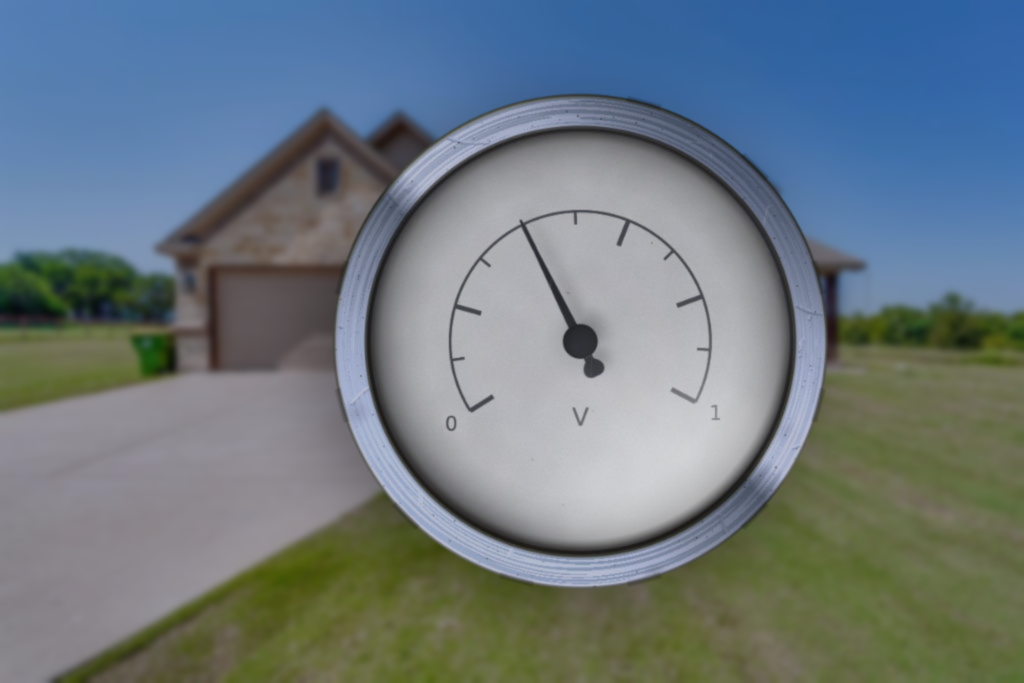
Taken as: V 0.4
